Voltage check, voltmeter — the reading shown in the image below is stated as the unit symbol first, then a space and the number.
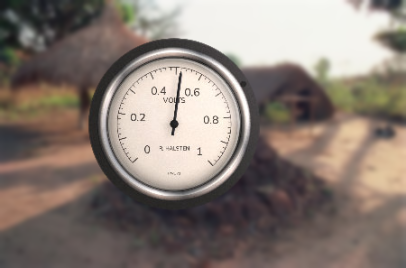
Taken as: V 0.52
